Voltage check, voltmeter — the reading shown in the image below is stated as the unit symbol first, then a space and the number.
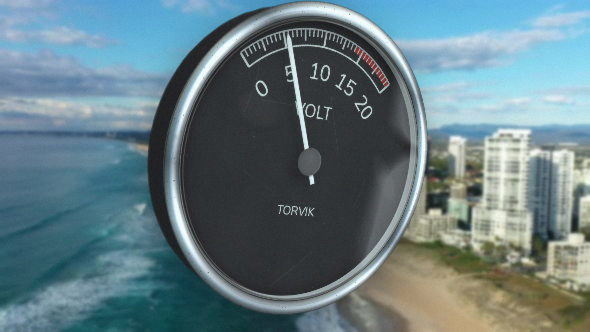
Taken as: V 5
